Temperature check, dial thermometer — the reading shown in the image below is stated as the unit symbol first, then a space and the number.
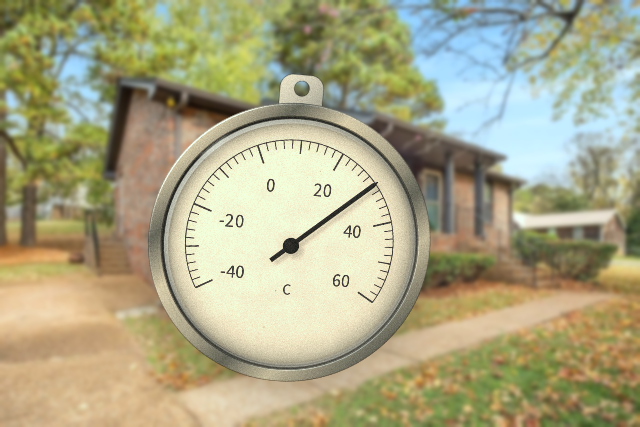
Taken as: °C 30
